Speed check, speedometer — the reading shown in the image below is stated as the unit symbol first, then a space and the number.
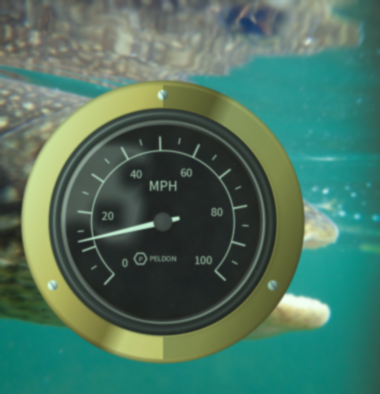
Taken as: mph 12.5
